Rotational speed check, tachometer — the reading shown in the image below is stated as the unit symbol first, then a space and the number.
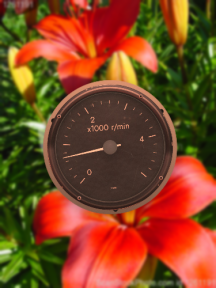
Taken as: rpm 700
